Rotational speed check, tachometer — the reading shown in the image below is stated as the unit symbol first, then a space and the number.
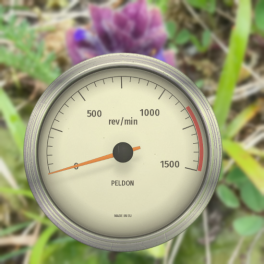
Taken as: rpm 0
